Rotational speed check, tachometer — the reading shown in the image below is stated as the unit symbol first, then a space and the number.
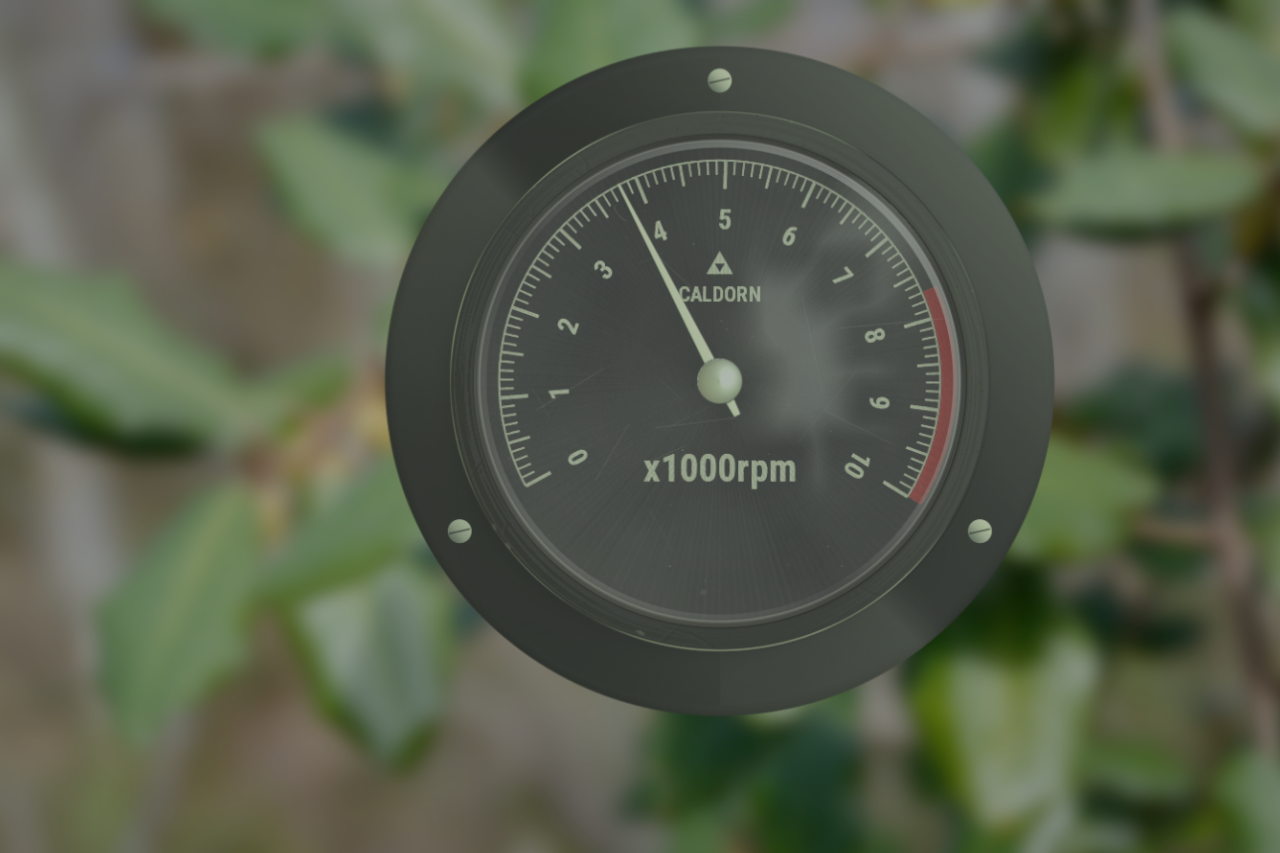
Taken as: rpm 3800
